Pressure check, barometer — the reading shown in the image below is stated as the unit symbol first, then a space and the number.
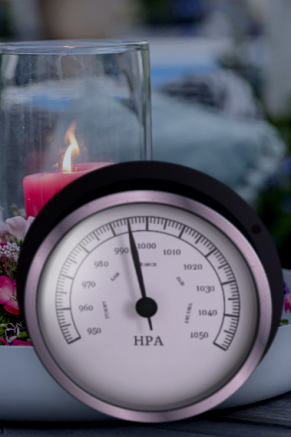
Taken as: hPa 995
